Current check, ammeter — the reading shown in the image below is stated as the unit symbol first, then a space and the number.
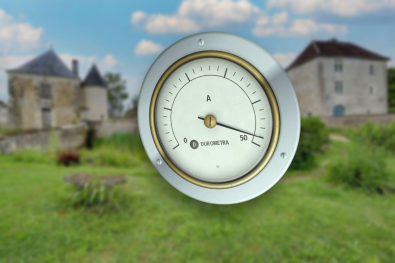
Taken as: A 48
